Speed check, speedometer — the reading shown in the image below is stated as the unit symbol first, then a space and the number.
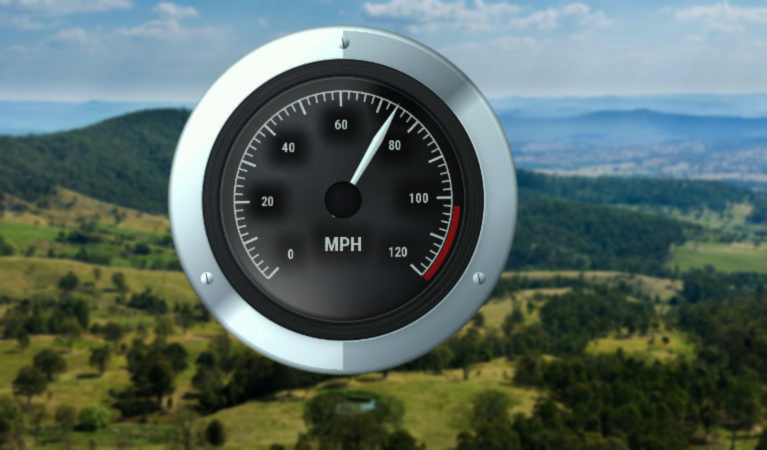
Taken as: mph 74
